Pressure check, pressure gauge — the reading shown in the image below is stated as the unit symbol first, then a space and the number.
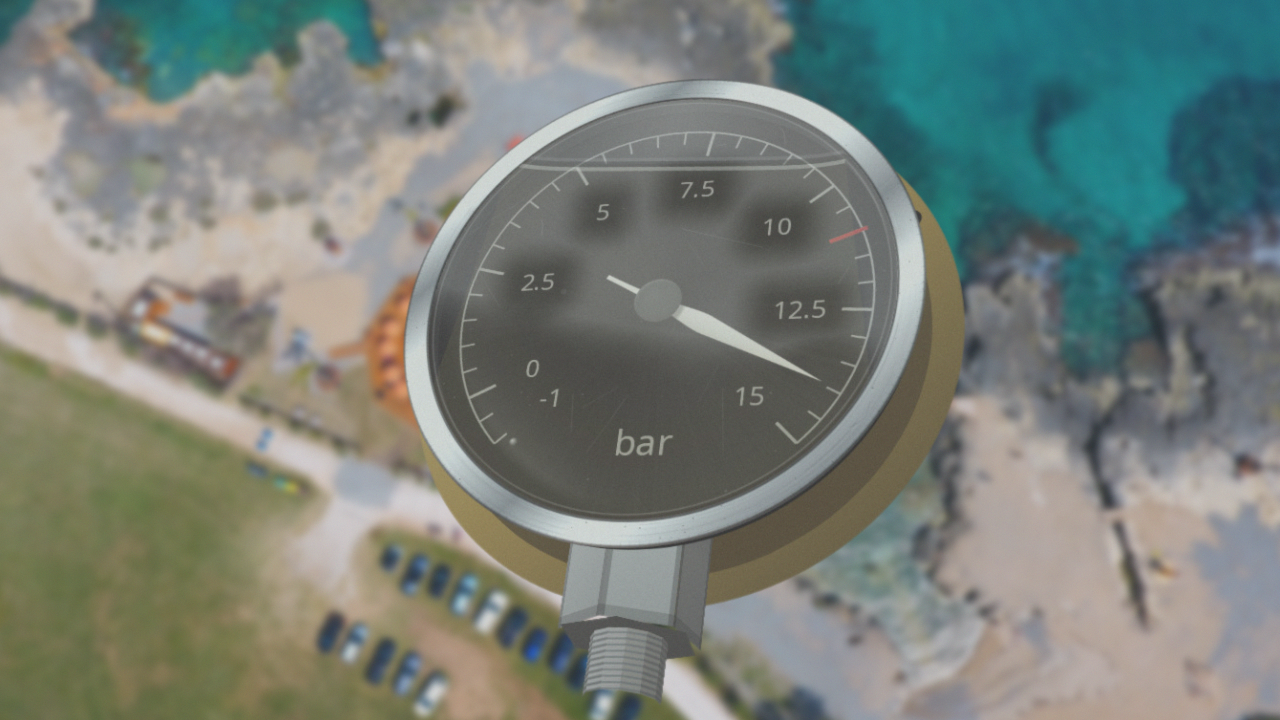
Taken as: bar 14
